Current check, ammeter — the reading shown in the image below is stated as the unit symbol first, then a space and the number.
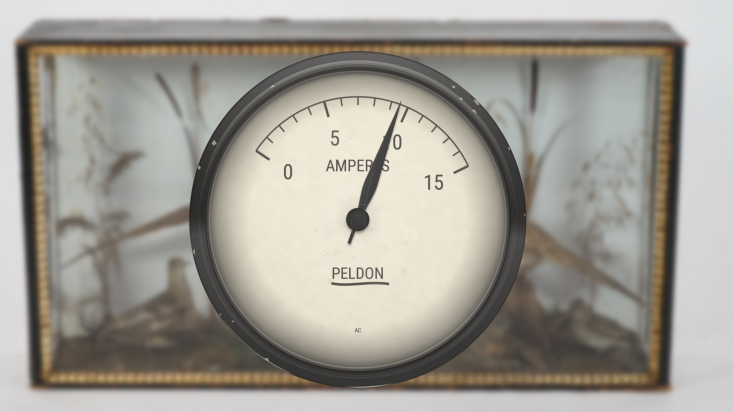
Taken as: A 9.5
